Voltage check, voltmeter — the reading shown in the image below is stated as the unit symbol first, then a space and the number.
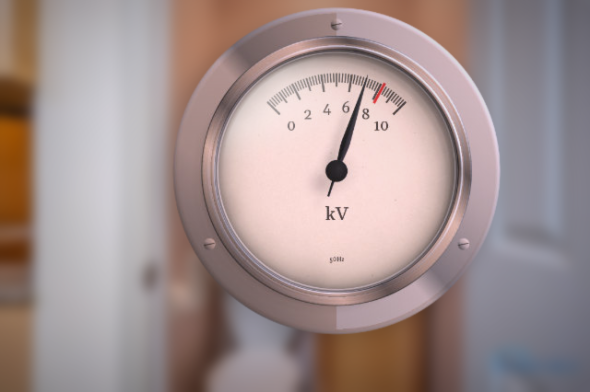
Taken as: kV 7
